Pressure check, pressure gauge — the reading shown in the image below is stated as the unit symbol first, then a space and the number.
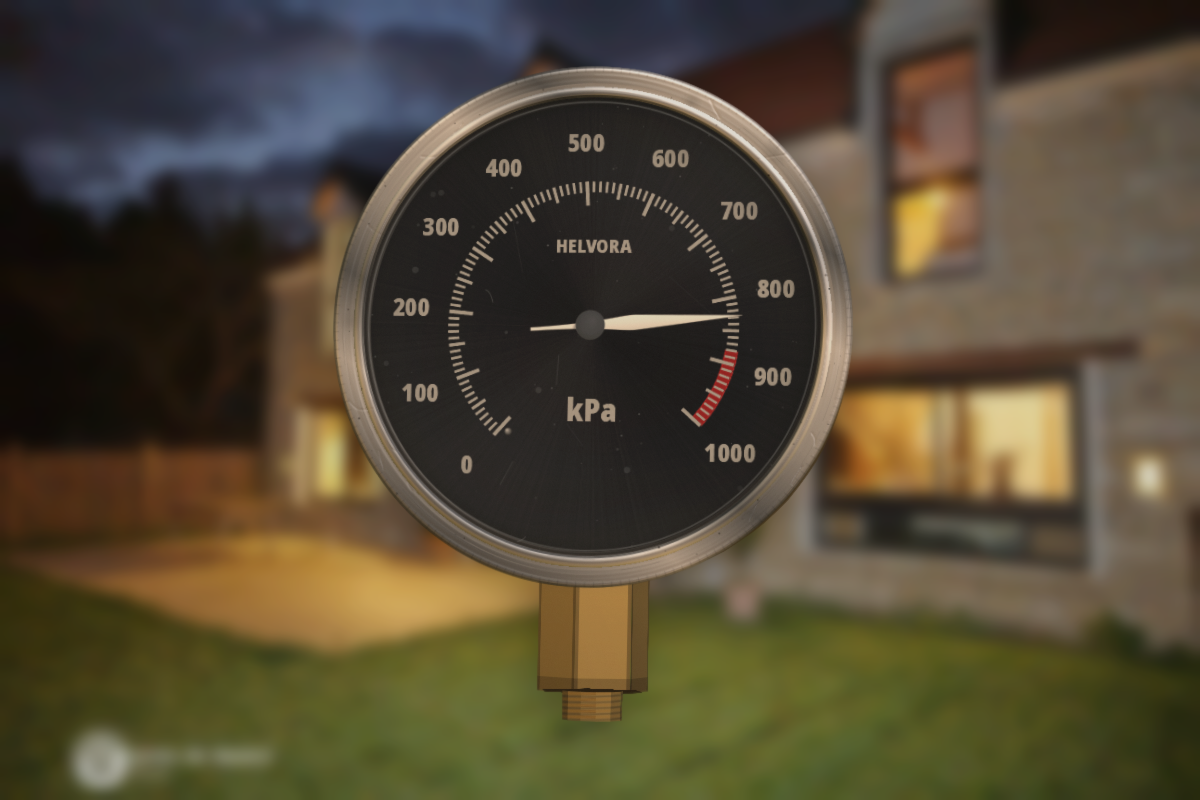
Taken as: kPa 830
